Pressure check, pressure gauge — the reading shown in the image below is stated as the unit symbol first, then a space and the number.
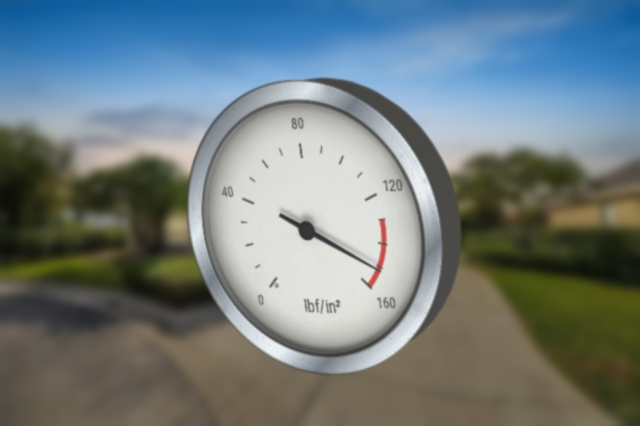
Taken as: psi 150
